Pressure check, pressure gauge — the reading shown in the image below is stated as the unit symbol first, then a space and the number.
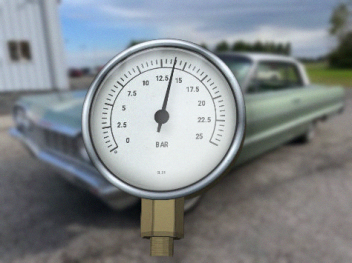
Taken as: bar 14
